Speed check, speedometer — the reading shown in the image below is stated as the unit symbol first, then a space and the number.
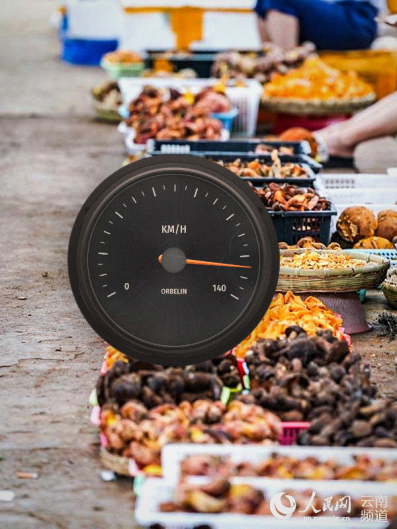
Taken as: km/h 125
